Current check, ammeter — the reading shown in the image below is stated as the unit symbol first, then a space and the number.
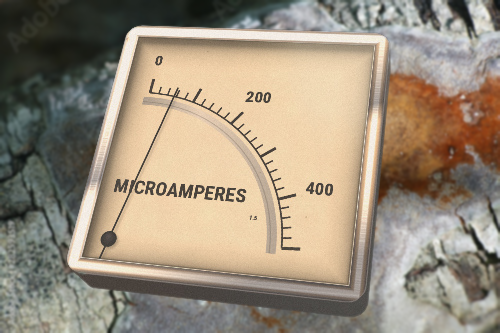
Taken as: µA 60
